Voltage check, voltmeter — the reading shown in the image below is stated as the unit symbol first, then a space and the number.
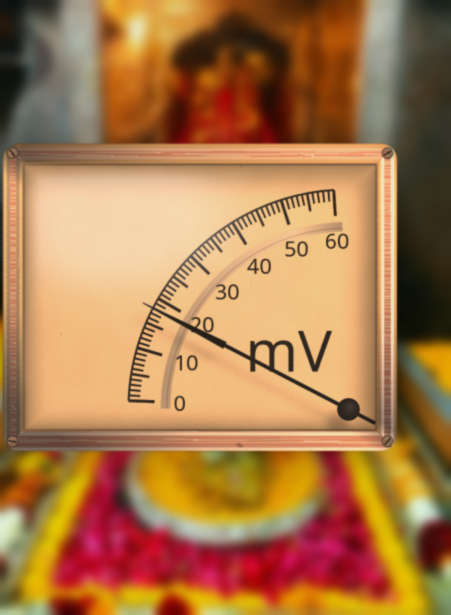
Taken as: mV 18
